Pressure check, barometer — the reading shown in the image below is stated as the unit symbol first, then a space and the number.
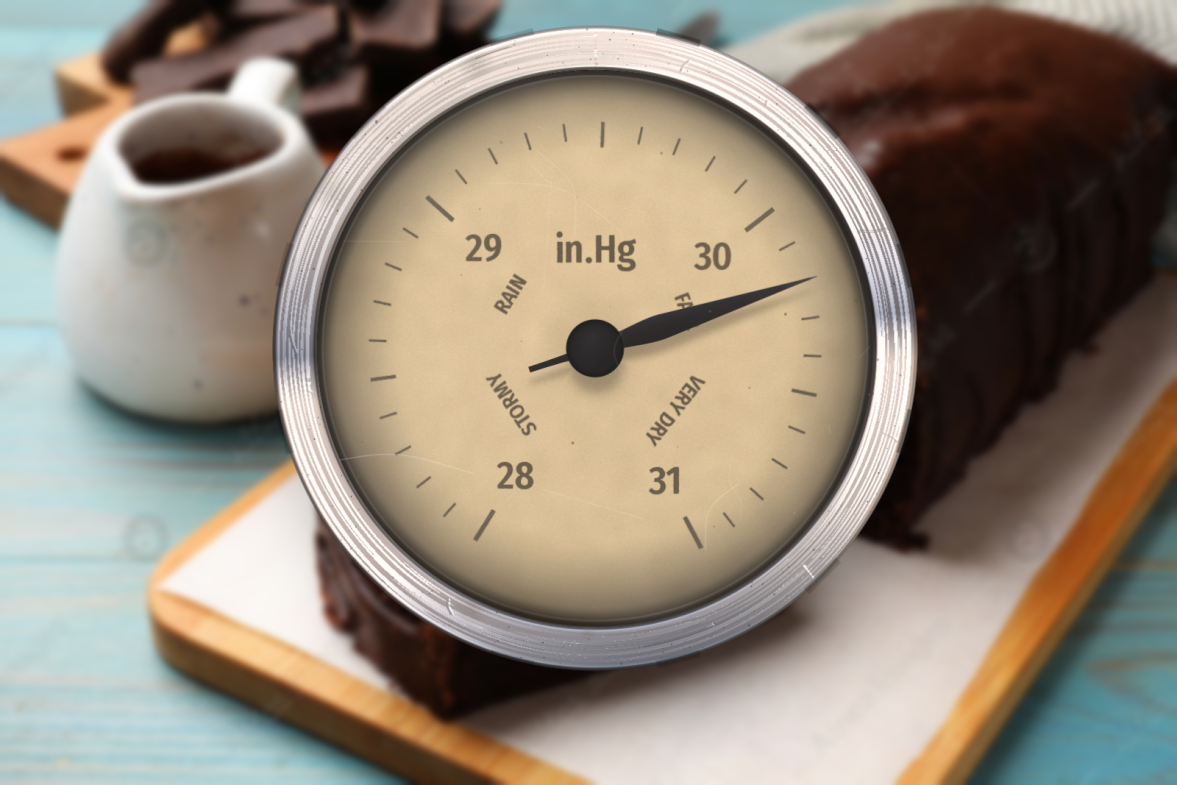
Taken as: inHg 30.2
